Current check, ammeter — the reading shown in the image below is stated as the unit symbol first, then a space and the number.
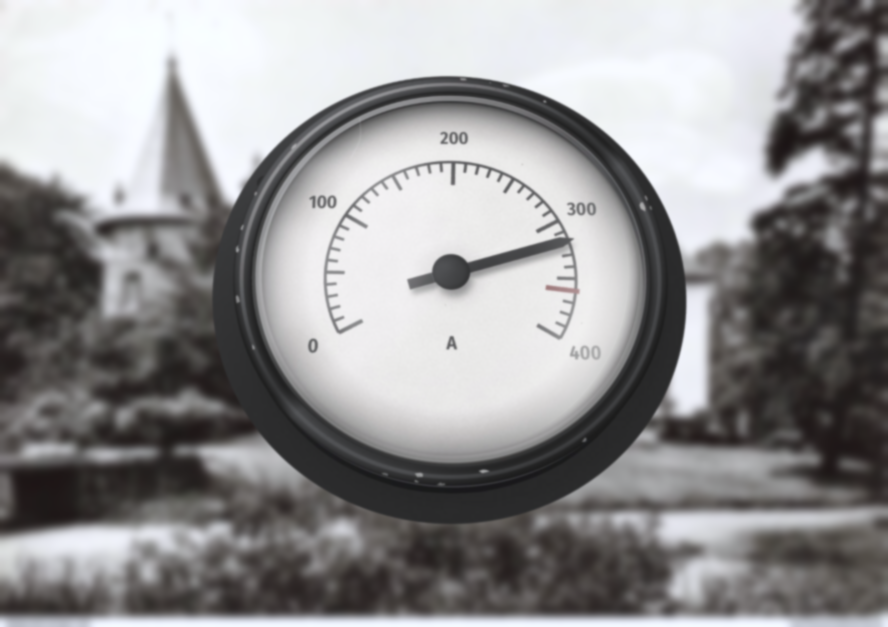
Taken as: A 320
